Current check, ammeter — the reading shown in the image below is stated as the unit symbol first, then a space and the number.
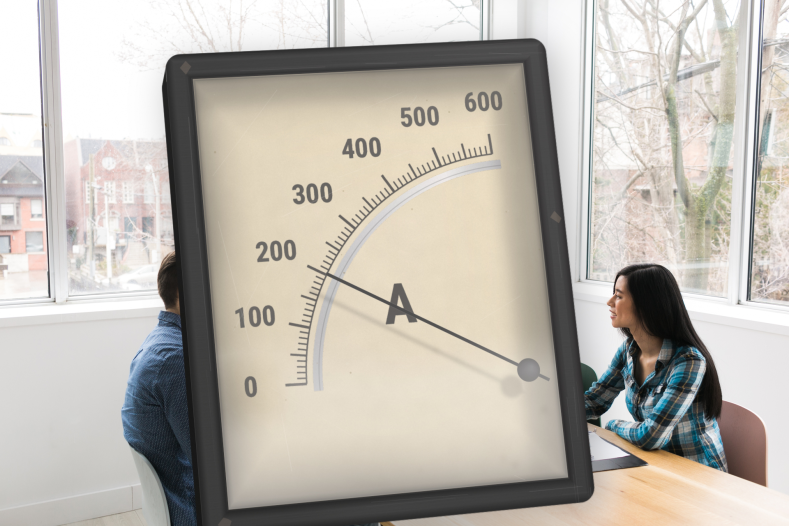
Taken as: A 200
